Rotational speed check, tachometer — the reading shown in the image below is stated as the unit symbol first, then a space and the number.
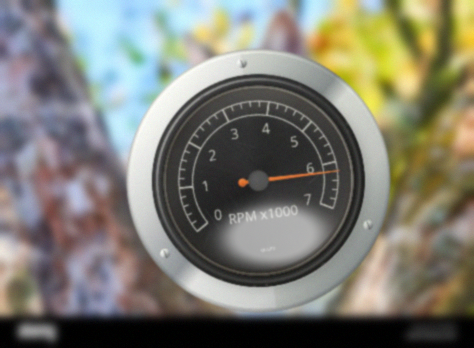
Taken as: rpm 6200
